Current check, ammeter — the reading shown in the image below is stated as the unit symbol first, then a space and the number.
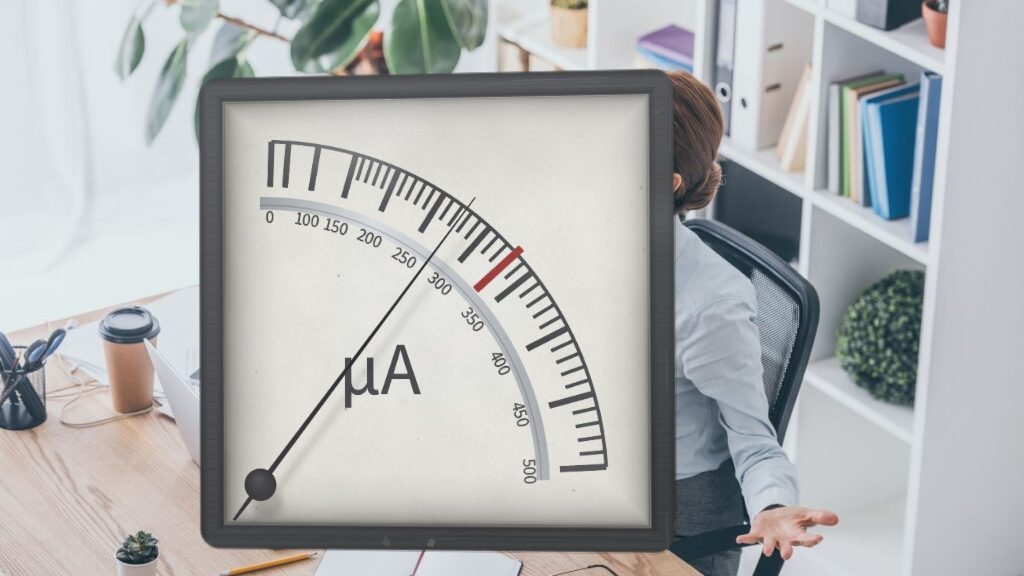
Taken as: µA 275
